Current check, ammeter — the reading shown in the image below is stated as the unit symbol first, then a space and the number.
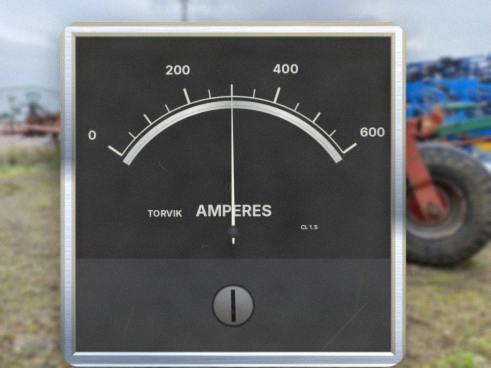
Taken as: A 300
